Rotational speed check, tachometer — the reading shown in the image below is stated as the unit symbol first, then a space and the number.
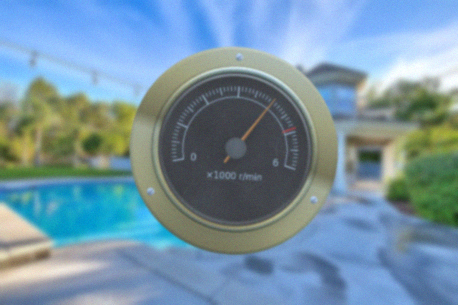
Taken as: rpm 4000
